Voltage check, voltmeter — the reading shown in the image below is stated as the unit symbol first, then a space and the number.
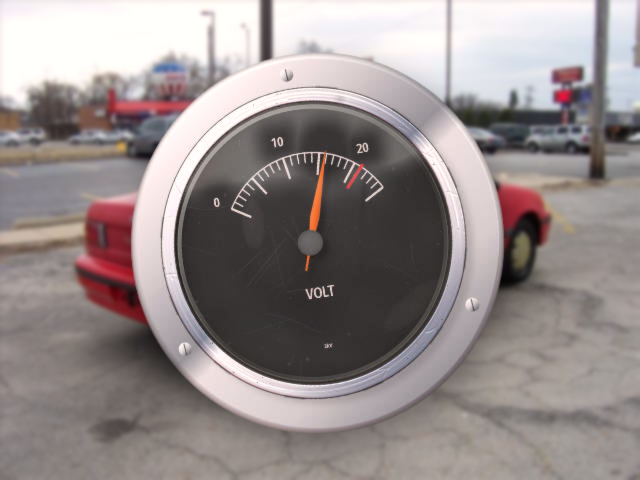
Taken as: V 16
